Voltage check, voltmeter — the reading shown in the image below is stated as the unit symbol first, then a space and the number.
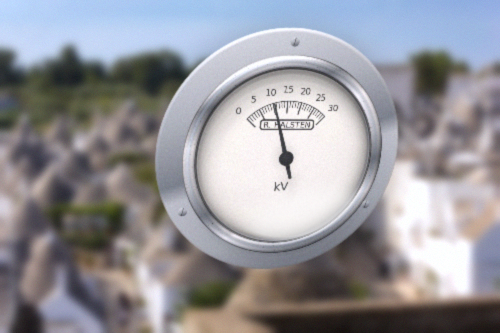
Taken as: kV 10
